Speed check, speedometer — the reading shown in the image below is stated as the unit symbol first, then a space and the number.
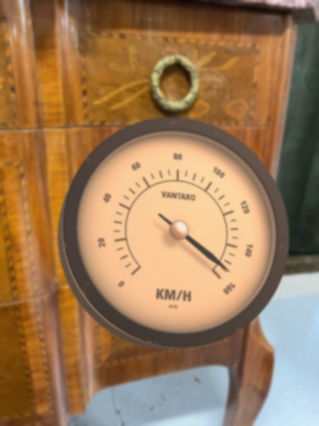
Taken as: km/h 155
